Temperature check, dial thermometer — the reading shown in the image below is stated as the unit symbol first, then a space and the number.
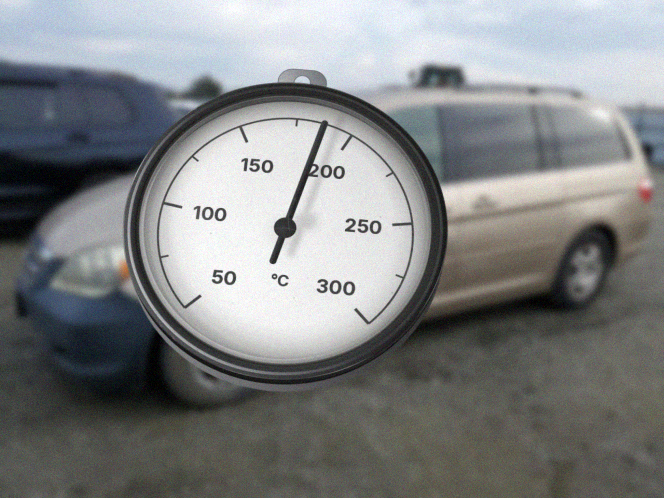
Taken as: °C 187.5
